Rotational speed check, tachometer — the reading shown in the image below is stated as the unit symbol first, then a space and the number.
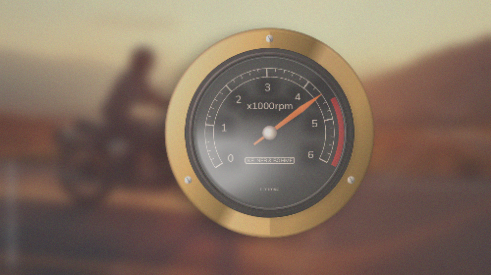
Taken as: rpm 4400
